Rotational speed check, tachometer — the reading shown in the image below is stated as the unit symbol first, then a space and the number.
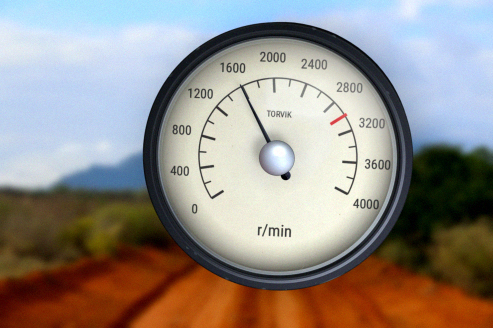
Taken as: rpm 1600
